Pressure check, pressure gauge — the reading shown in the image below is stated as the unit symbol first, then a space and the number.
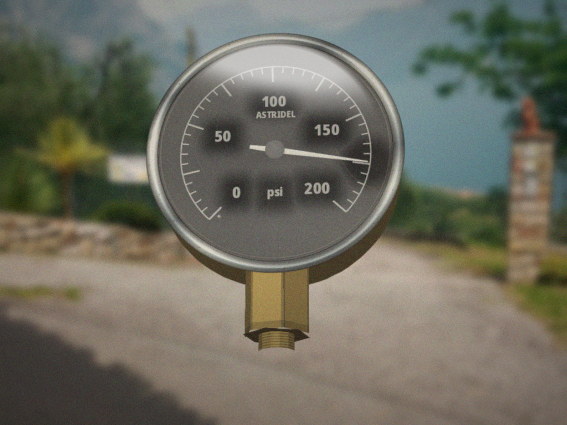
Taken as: psi 175
